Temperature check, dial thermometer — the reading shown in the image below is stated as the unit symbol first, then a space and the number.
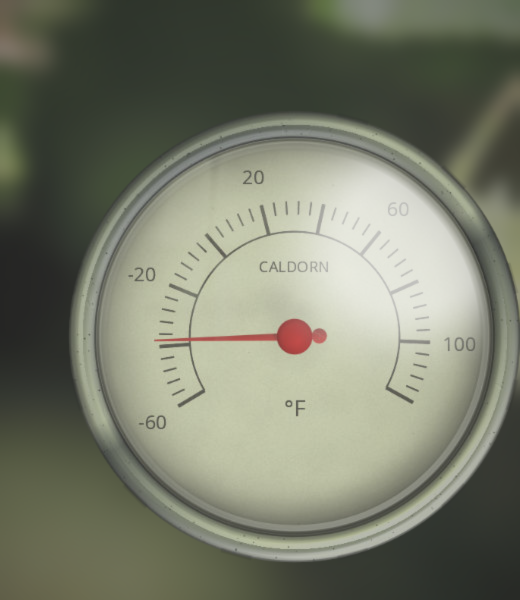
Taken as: °F -38
